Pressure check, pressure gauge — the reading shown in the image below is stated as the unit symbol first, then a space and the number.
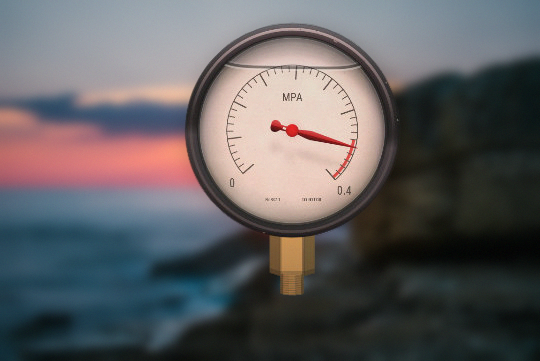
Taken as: MPa 0.35
